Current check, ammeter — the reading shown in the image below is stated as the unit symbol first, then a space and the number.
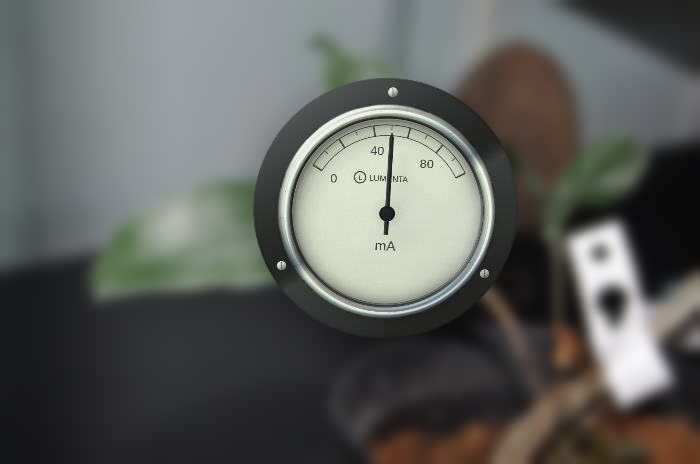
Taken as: mA 50
